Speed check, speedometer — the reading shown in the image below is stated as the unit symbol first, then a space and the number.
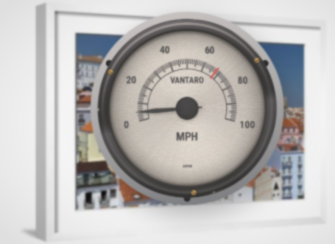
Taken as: mph 5
